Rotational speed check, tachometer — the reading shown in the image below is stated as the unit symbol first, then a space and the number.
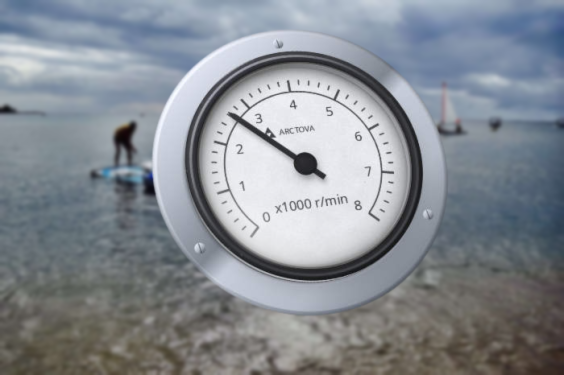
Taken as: rpm 2600
